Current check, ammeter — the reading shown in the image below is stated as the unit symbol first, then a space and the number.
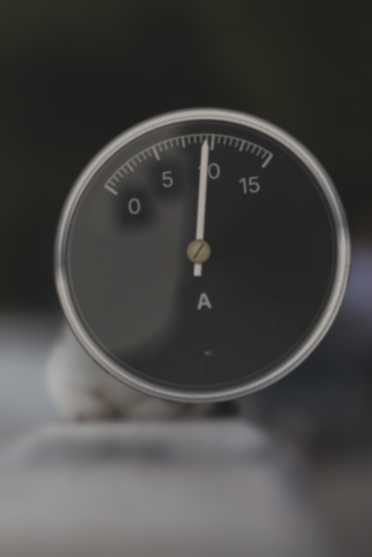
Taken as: A 9.5
